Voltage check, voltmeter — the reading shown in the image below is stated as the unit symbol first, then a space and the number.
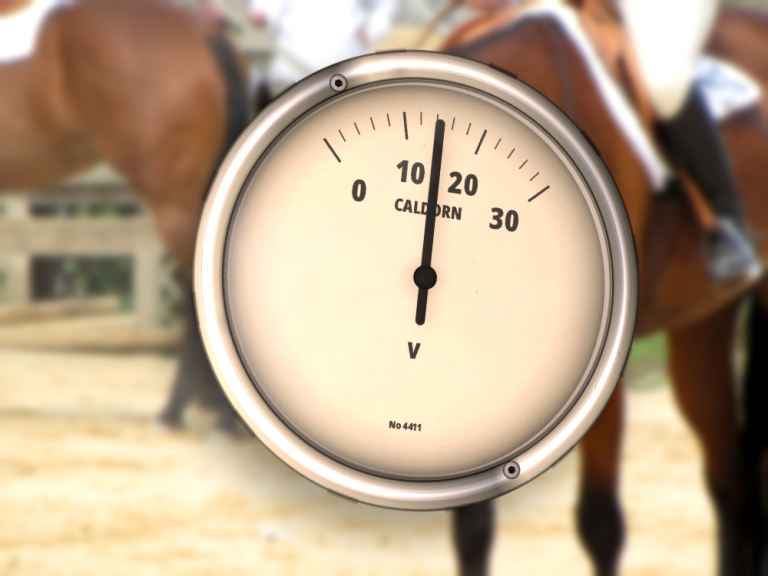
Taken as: V 14
